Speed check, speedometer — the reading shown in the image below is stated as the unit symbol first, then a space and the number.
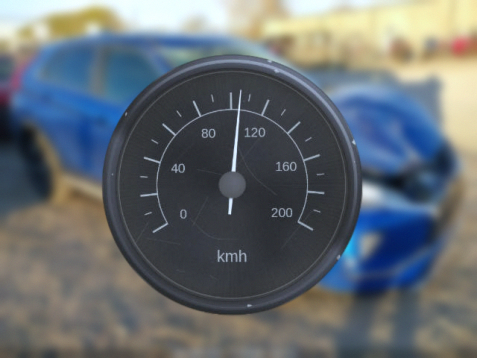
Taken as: km/h 105
